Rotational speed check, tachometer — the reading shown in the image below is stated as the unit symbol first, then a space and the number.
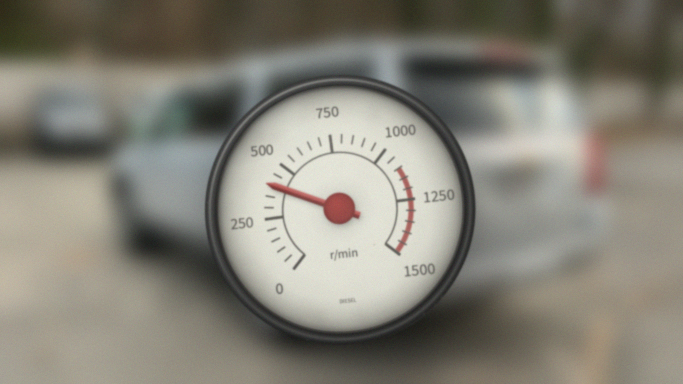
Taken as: rpm 400
